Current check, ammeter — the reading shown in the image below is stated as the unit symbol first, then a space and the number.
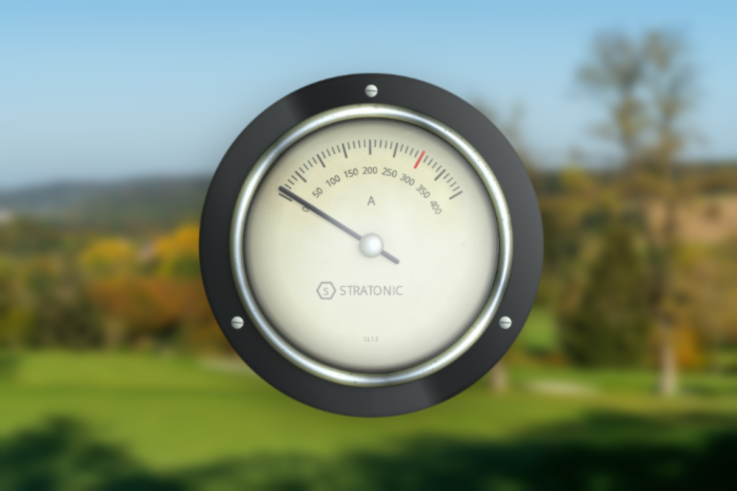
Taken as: A 10
